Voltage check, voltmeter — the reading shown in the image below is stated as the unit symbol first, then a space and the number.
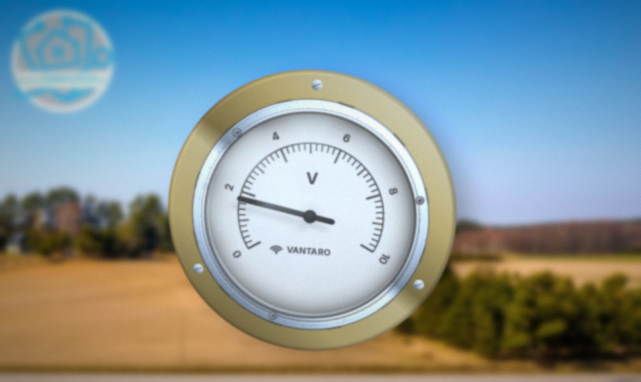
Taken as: V 1.8
